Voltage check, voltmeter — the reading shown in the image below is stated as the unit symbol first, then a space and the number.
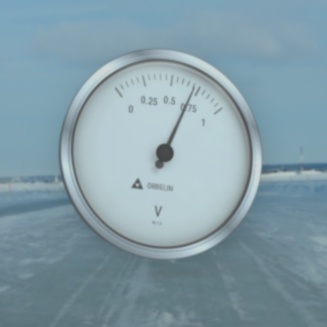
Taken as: V 0.7
